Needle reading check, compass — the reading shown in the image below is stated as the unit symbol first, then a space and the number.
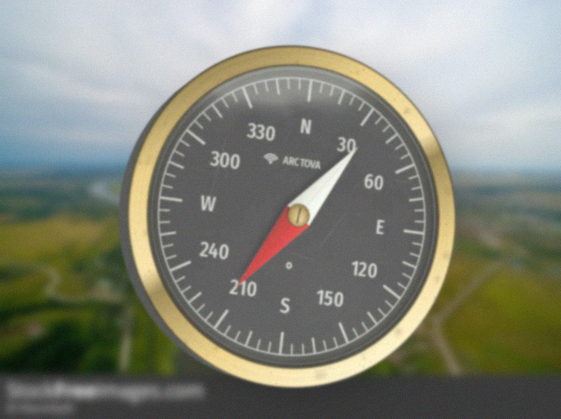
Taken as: ° 215
